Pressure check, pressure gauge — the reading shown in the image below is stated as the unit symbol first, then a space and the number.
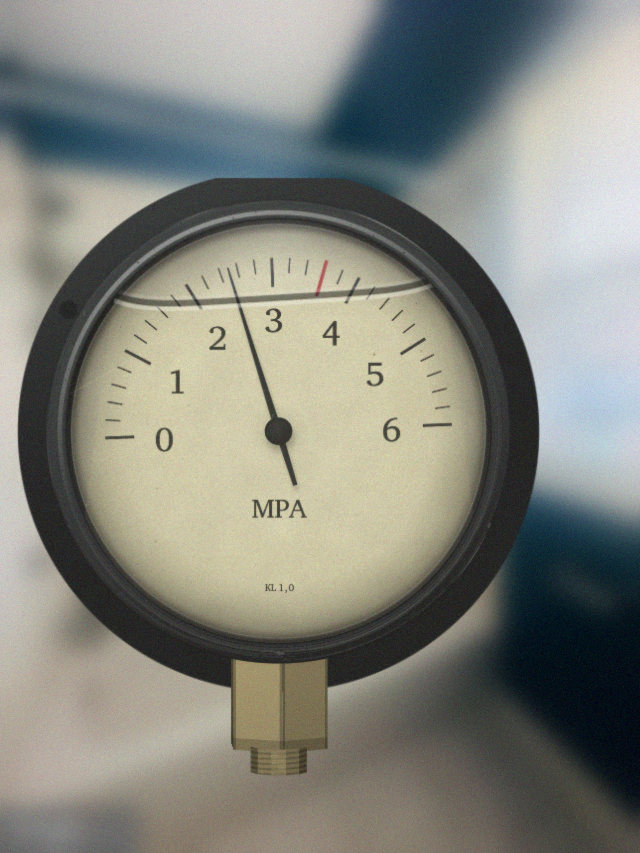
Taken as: MPa 2.5
